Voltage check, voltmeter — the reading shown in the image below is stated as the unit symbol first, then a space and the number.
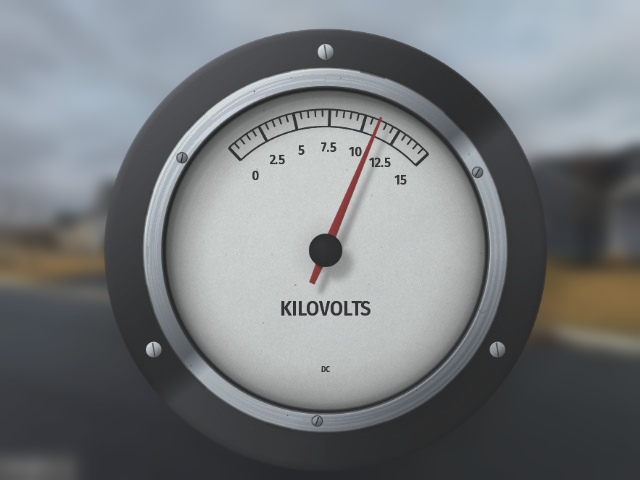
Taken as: kV 11
